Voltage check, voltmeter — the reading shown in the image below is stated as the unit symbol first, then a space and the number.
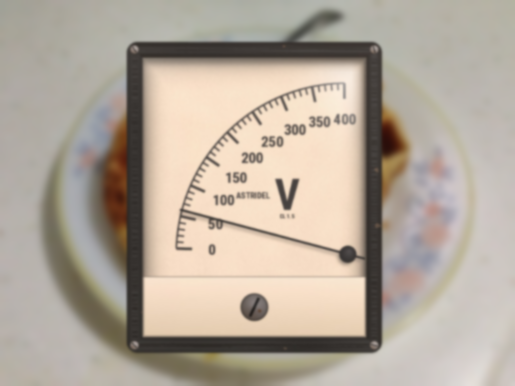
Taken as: V 60
